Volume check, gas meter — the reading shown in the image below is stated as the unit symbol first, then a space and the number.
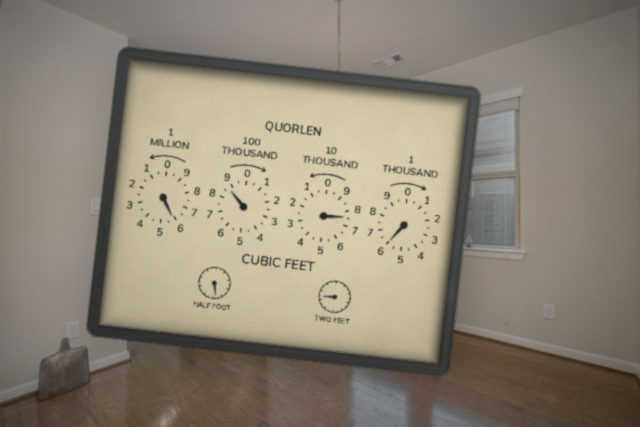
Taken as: ft³ 587600
